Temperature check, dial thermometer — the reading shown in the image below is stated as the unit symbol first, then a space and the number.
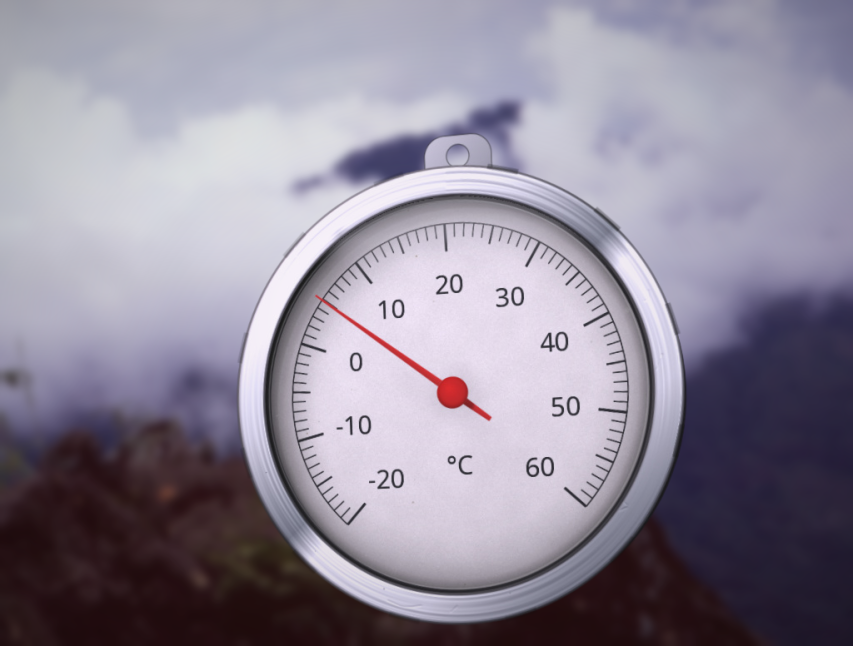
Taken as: °C 5
